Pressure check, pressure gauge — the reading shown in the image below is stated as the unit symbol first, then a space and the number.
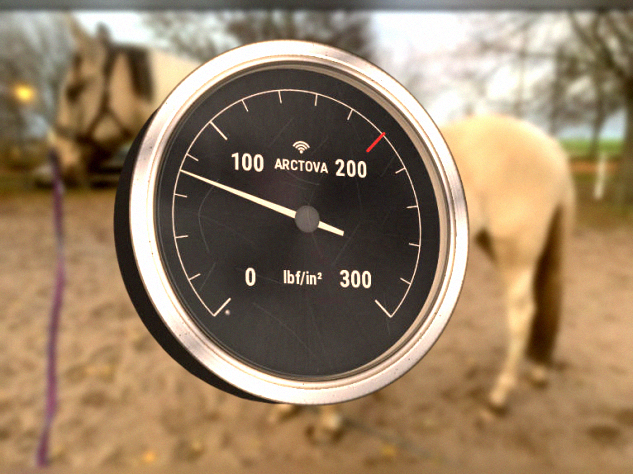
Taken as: psi 70
